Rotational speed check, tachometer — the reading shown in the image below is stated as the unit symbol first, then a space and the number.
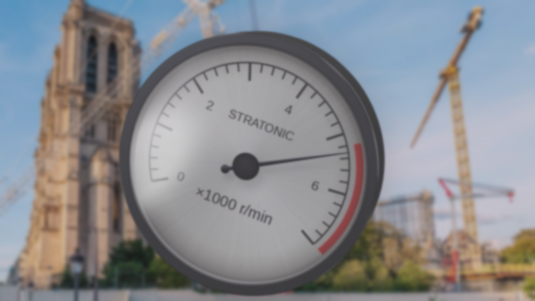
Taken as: rpm 5300
